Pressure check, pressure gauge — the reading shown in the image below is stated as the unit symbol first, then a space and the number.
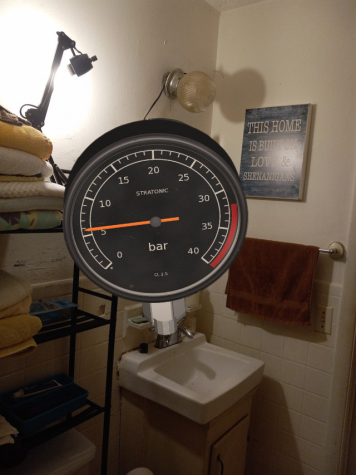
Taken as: bar 6
